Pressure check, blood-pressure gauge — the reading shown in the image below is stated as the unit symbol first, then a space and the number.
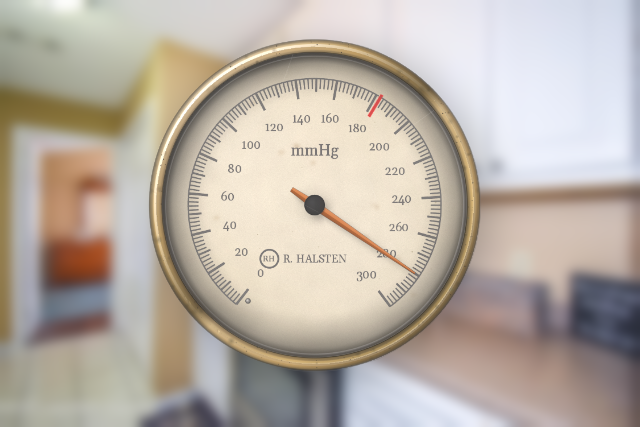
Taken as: mmHg 280
